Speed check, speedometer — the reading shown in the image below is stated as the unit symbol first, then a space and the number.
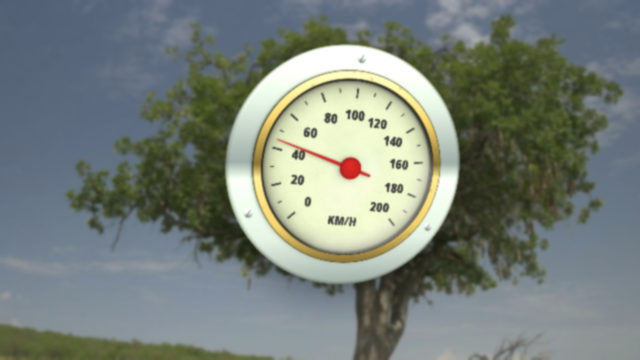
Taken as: km/h 45
